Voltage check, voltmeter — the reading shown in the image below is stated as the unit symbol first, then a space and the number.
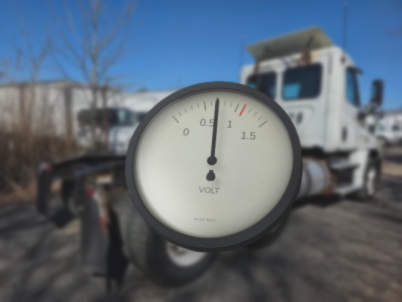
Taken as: V 0.7
